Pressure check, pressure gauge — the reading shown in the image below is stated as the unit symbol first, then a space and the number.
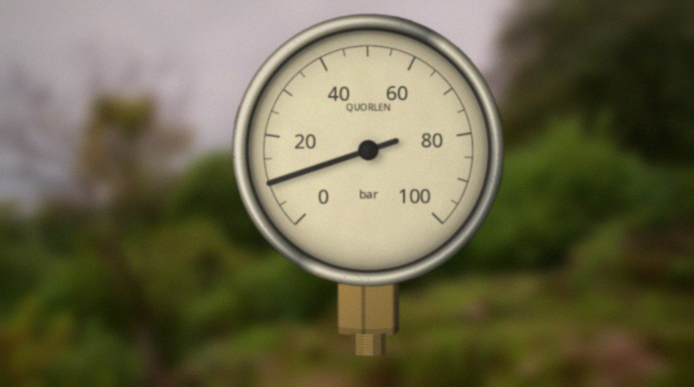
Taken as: bar 10
